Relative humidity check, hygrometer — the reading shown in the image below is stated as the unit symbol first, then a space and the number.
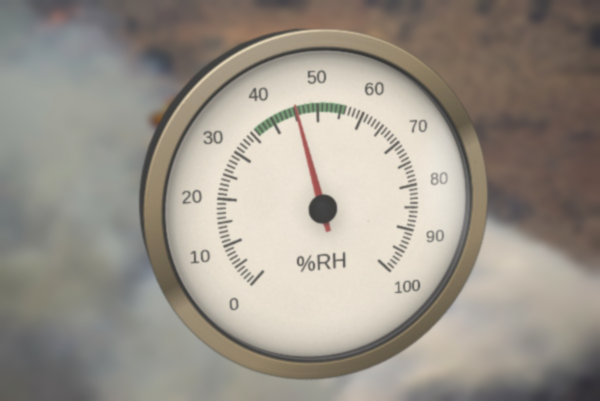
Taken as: % 45
